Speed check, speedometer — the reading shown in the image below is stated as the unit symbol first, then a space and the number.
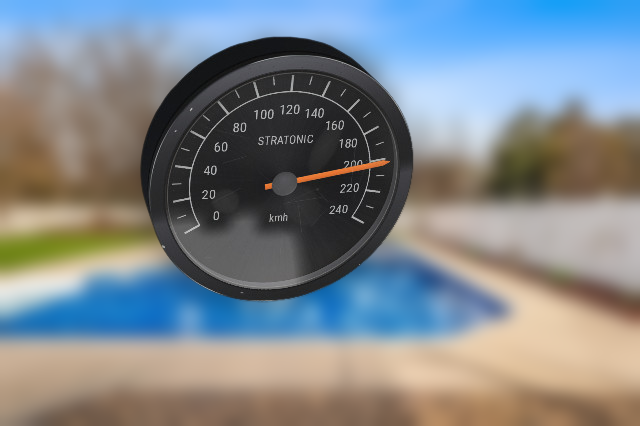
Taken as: km/h 200
